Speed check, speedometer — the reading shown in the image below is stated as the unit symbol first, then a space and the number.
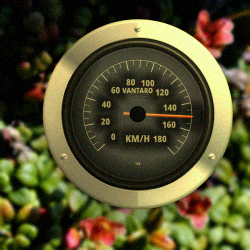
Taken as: km/h 150
